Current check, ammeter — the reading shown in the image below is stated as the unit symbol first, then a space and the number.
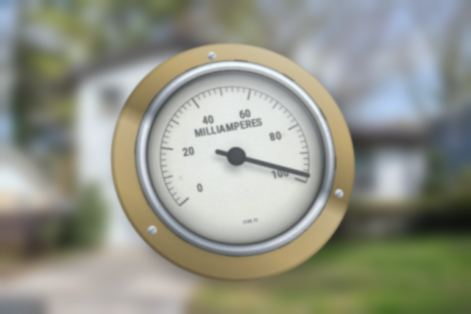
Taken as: mA 98
